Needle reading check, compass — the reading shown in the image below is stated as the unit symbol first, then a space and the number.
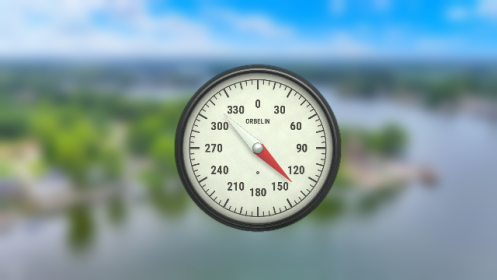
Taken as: ° 135
